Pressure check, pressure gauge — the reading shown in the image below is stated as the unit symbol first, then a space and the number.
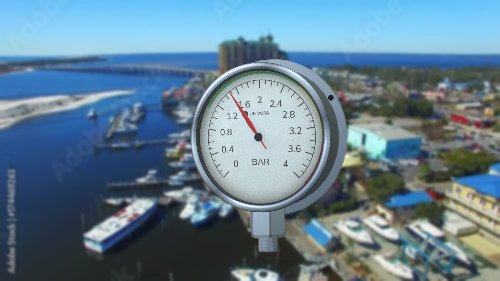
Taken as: bar 1.5
